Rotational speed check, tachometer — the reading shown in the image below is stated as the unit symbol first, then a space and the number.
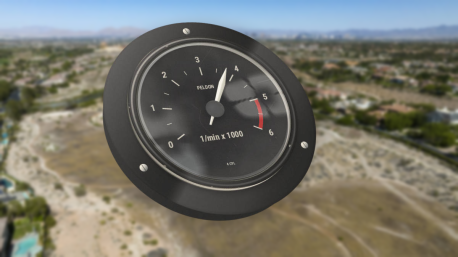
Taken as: rpm 3750
